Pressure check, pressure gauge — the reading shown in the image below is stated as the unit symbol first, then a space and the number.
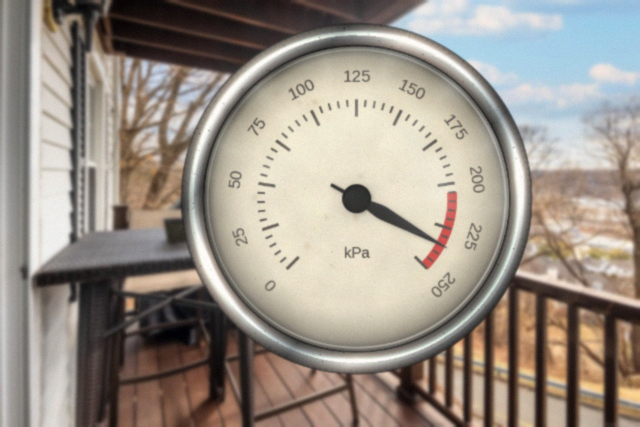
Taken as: kPa 235
